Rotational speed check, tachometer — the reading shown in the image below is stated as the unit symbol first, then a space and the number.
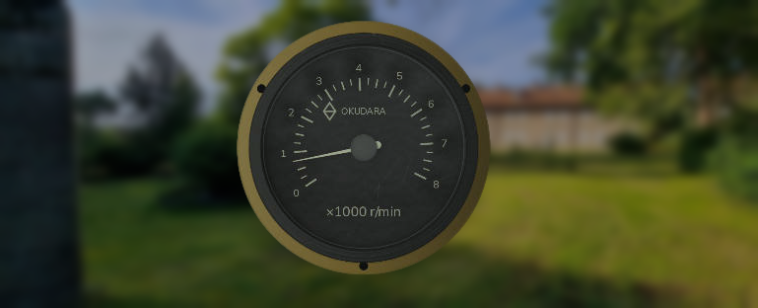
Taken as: rpm 750
